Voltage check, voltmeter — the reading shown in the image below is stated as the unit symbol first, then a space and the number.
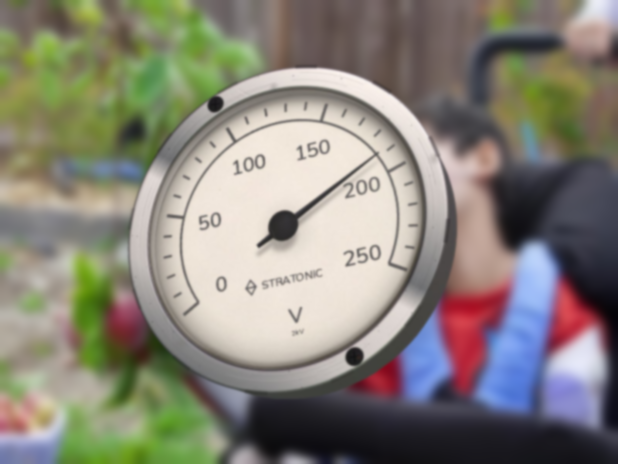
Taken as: V 190
